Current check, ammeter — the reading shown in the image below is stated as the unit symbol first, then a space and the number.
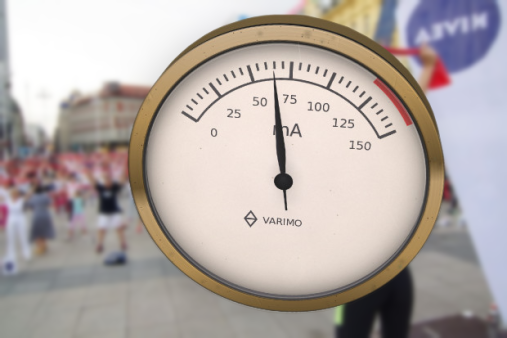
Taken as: mA 65
